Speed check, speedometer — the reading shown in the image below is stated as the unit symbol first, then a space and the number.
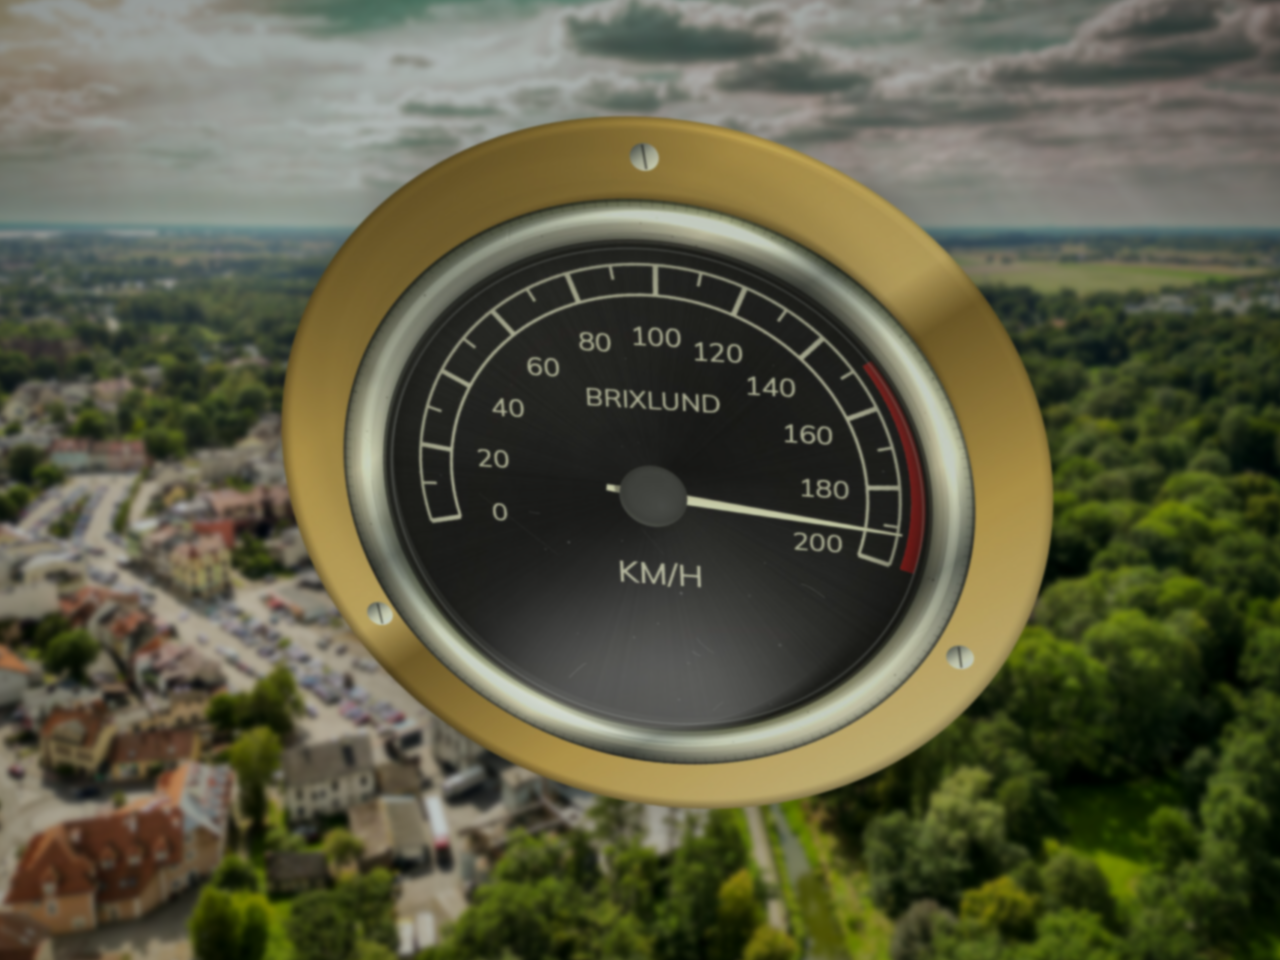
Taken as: km/h 190
